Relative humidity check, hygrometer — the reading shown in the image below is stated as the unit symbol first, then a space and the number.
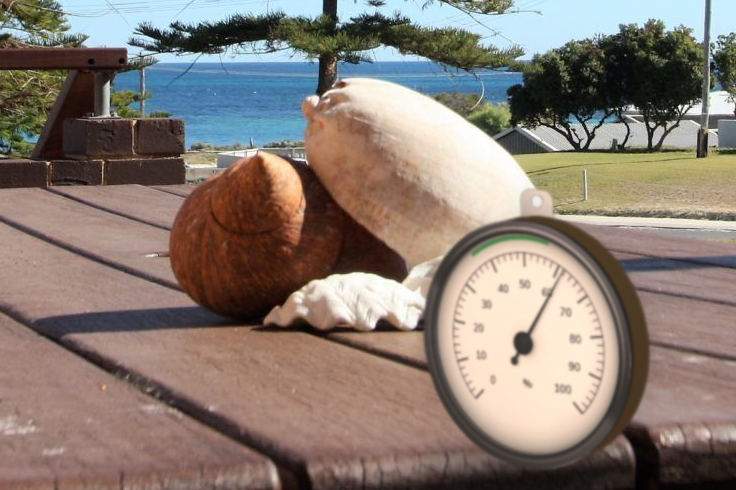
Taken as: % 62
